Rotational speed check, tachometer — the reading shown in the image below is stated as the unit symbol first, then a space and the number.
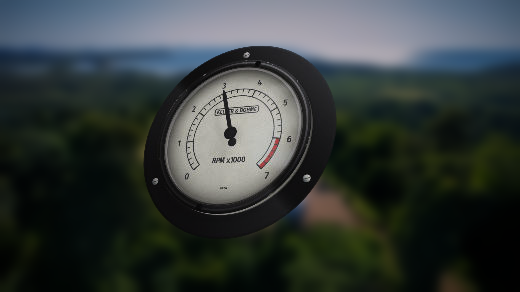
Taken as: rpm 3000
